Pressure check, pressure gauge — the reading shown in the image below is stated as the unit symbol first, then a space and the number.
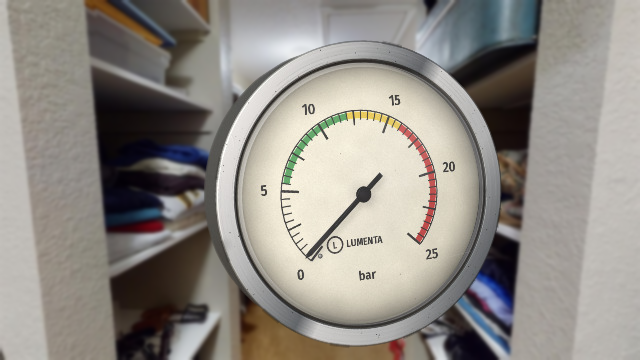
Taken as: bar 0.5
